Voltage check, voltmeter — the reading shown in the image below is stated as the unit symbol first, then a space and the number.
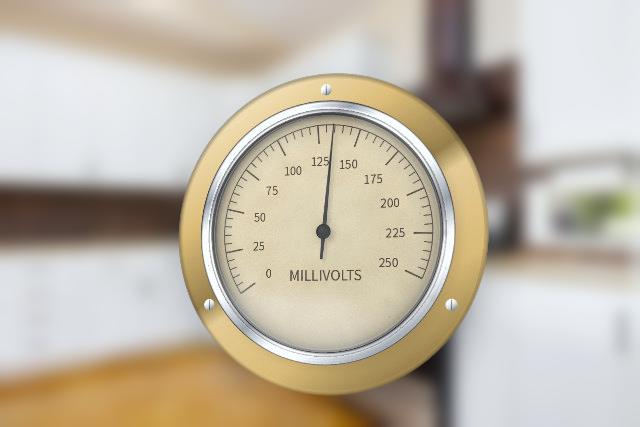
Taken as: mV 135
